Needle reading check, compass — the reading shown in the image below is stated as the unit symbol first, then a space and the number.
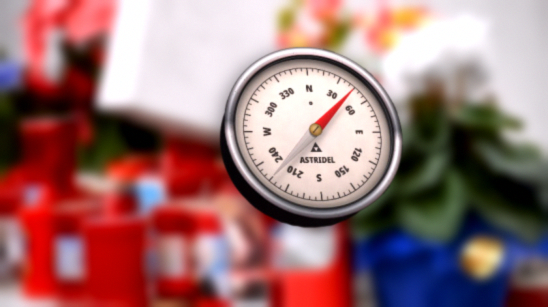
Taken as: ° 45
